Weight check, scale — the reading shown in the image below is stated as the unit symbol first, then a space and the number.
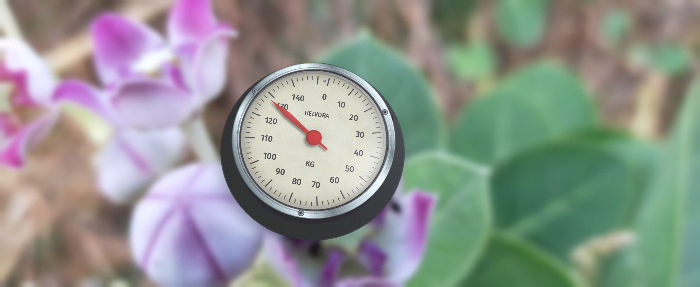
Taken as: kg 128
